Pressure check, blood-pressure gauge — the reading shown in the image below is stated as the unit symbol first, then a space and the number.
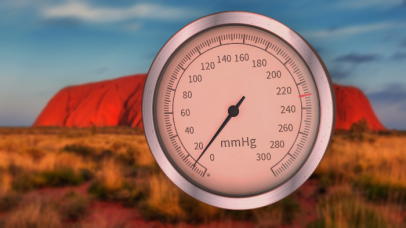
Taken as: mmHg 10
